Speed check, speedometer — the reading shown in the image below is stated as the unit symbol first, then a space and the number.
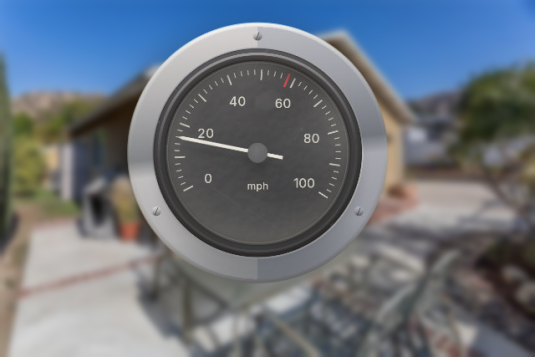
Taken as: mph 16
